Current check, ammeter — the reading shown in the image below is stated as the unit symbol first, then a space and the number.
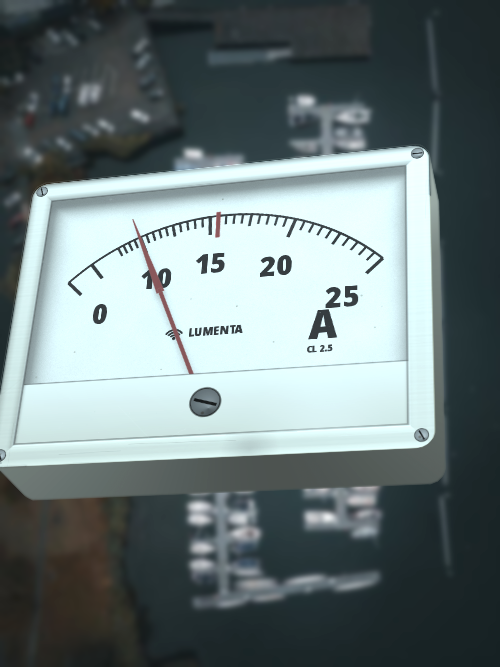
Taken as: A 10
